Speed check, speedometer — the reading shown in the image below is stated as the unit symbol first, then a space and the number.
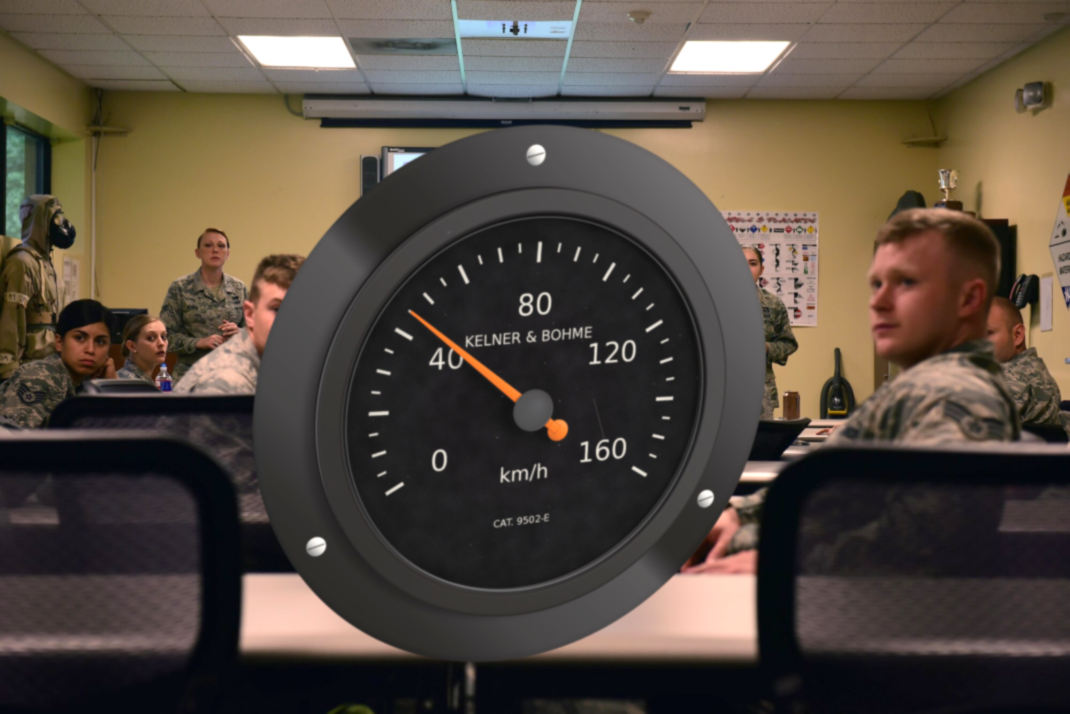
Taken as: km/h 45
